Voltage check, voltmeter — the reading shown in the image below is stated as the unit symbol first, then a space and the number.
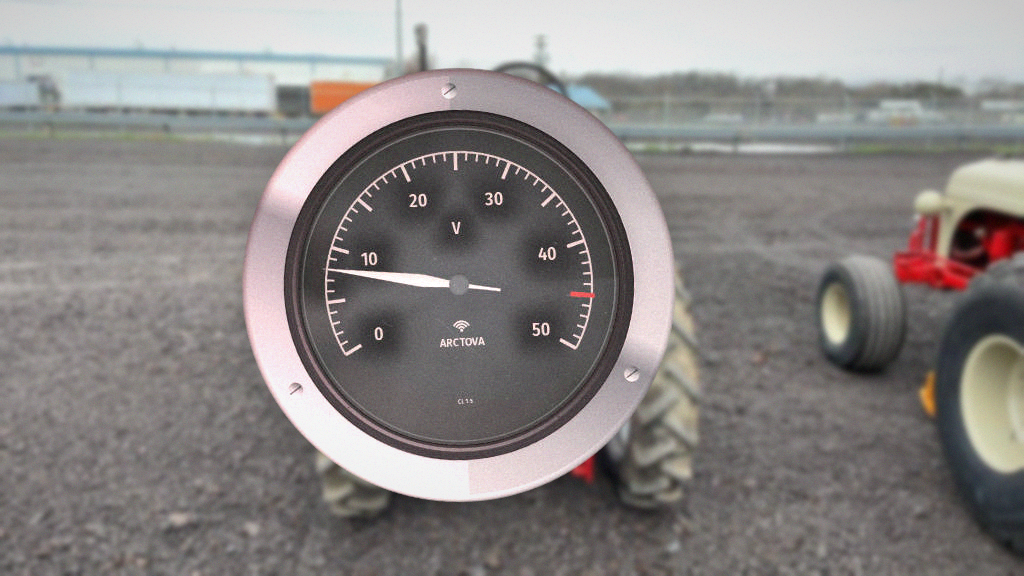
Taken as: V 8
